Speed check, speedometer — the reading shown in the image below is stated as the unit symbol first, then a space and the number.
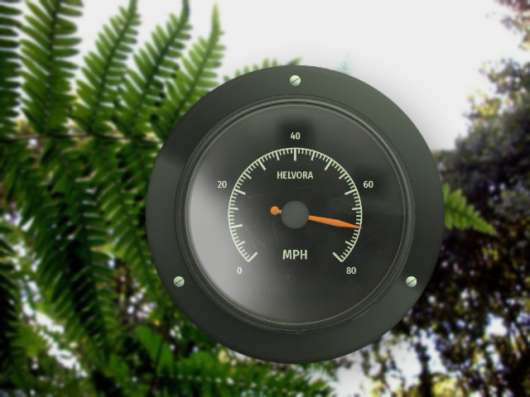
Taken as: mph 70
